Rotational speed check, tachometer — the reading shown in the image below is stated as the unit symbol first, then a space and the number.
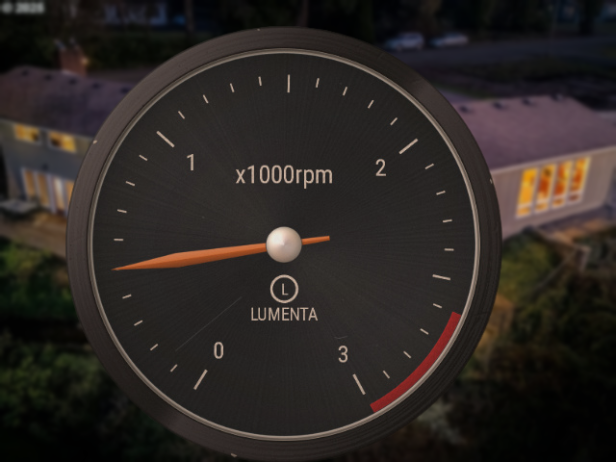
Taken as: rpm 500
